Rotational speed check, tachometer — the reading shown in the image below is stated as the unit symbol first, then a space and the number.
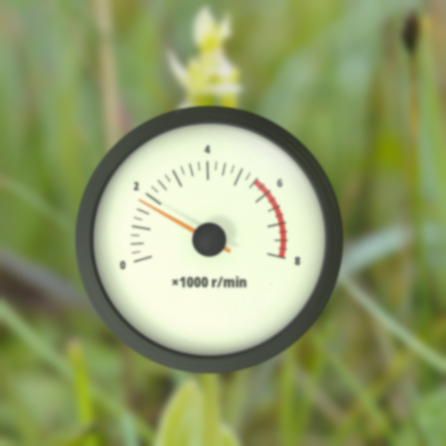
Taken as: rpm 1750
